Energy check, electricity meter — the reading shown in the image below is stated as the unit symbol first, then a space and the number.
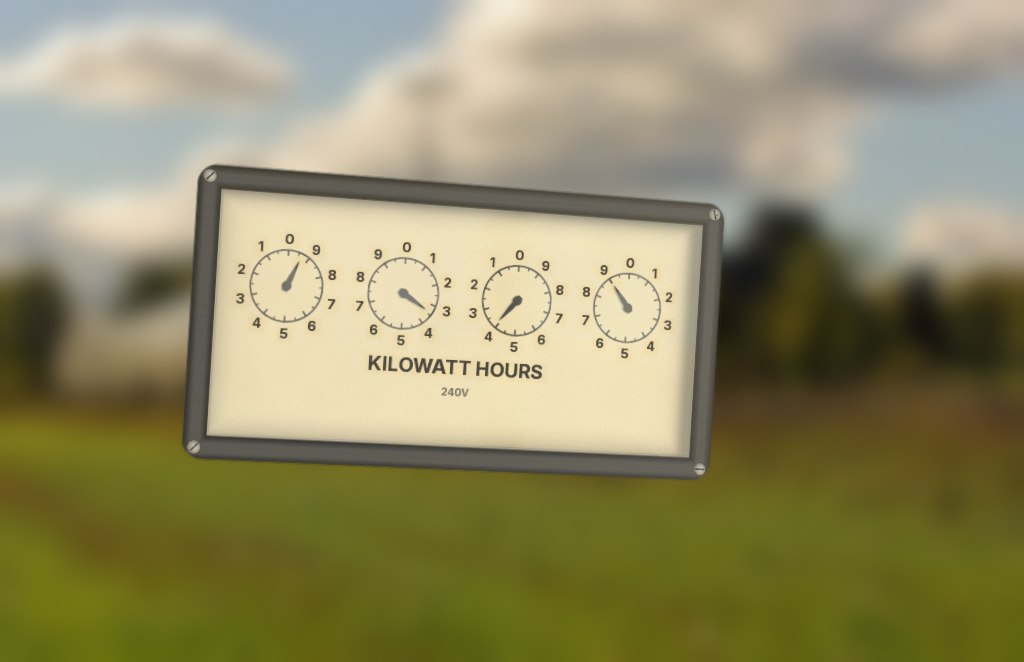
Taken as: kWh 9339
